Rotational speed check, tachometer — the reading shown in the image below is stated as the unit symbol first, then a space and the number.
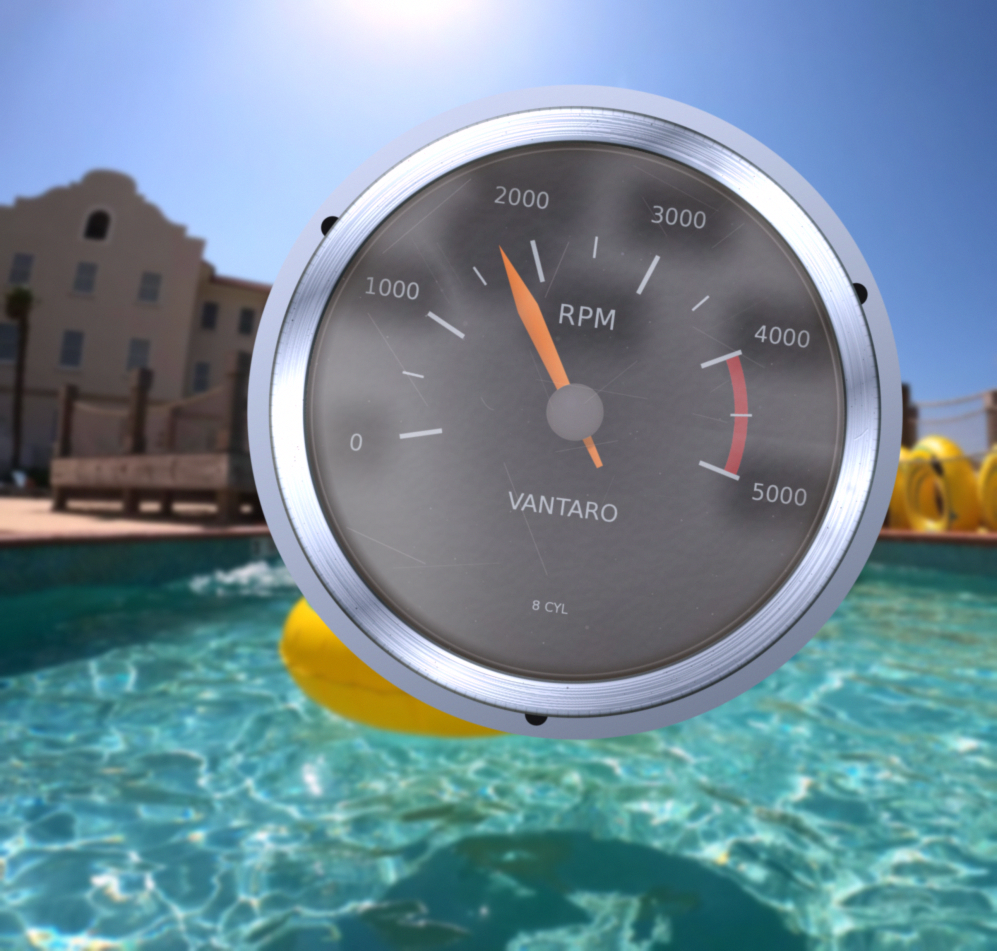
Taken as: rpm 1750
